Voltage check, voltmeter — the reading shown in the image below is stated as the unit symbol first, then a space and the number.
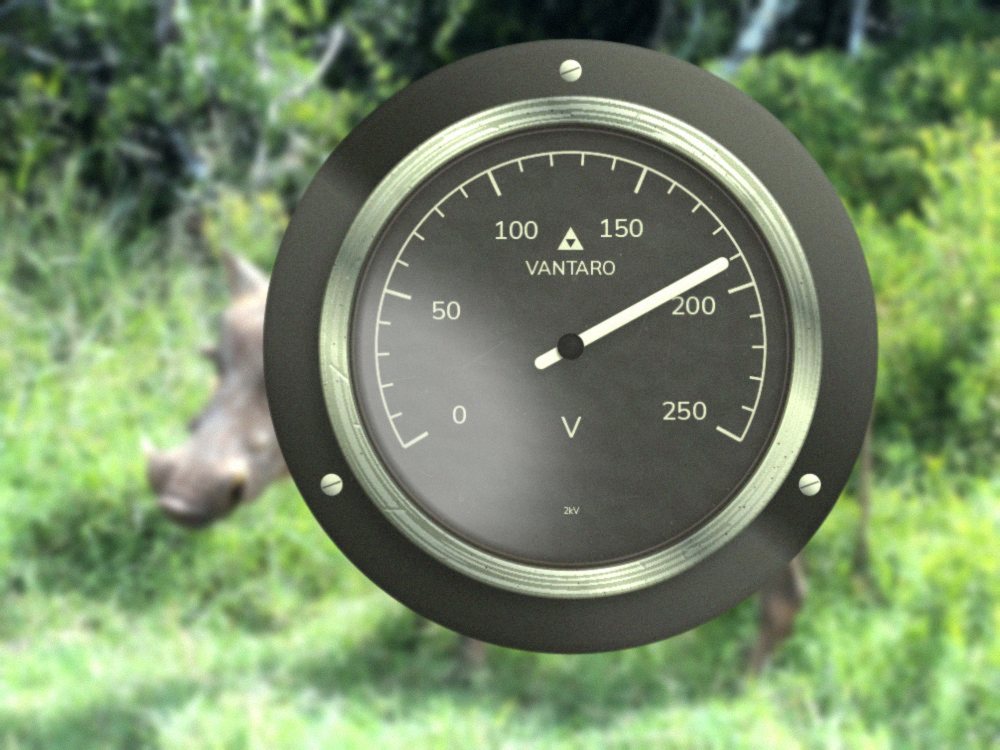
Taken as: V 190
